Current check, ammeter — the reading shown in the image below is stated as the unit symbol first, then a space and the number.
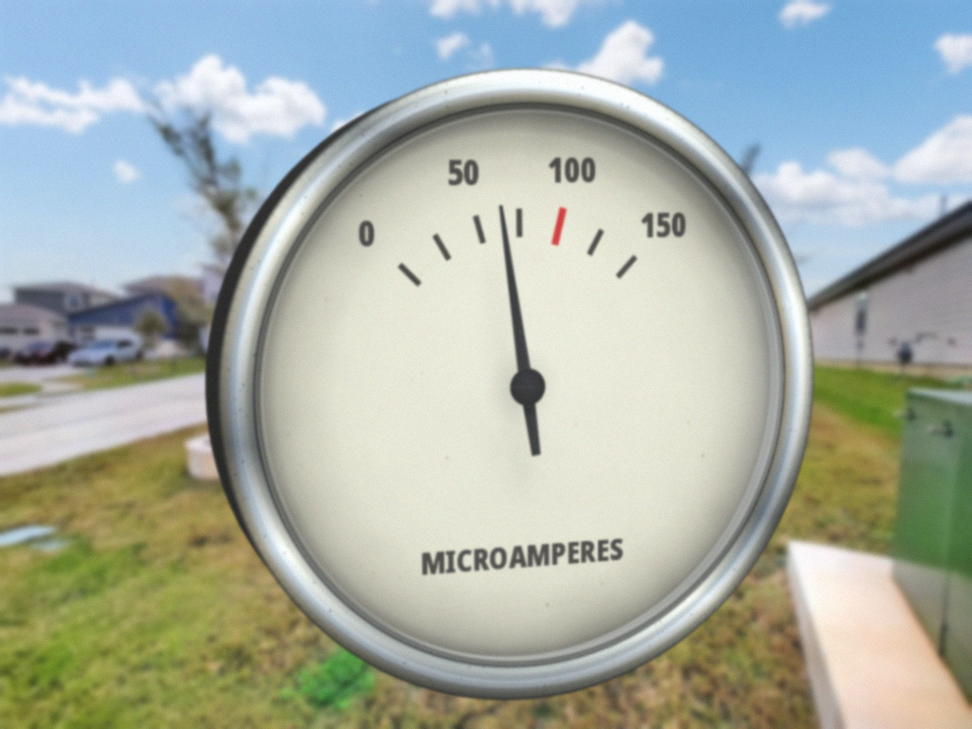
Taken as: µA 62.5
